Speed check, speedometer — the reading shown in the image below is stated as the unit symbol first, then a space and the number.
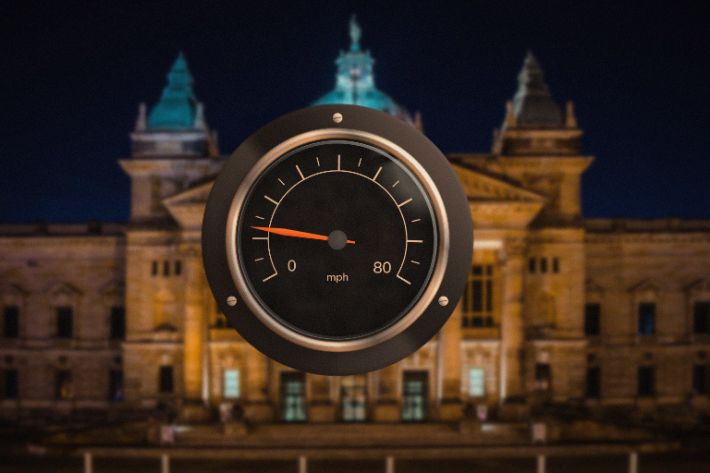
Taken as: mph 12.5
